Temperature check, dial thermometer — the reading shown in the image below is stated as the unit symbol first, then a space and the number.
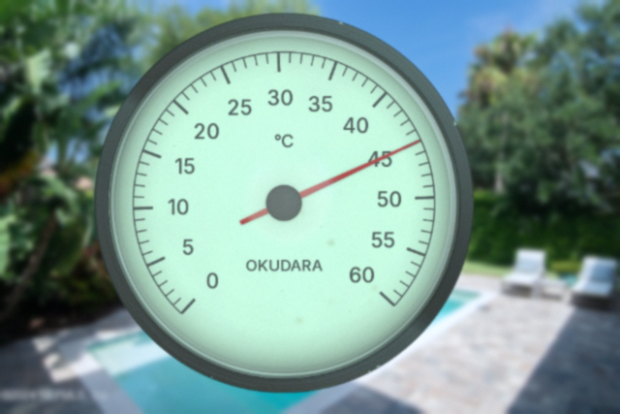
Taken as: °C 45
